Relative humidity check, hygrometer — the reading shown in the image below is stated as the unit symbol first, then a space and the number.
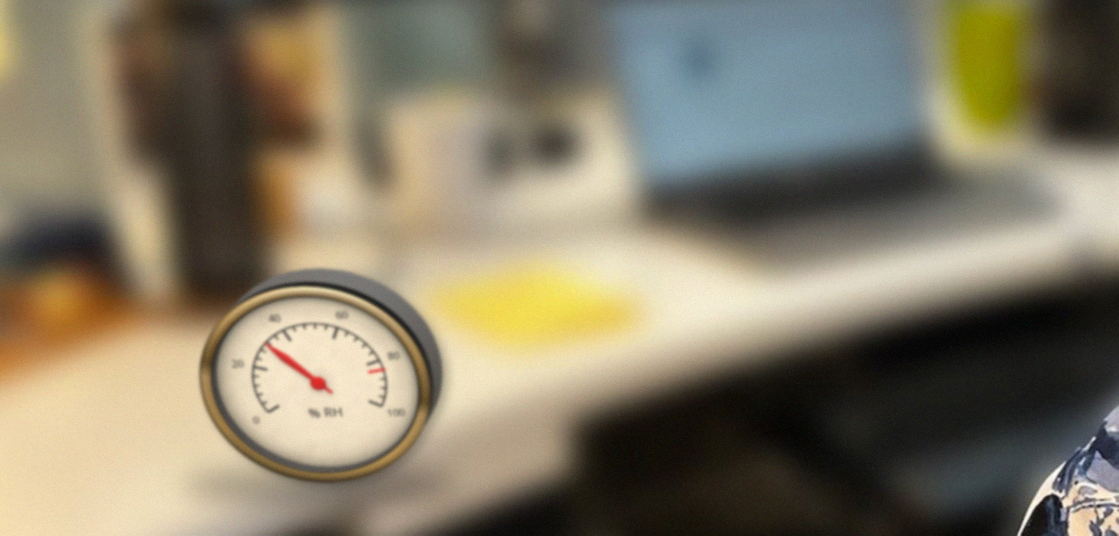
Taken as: % 32
